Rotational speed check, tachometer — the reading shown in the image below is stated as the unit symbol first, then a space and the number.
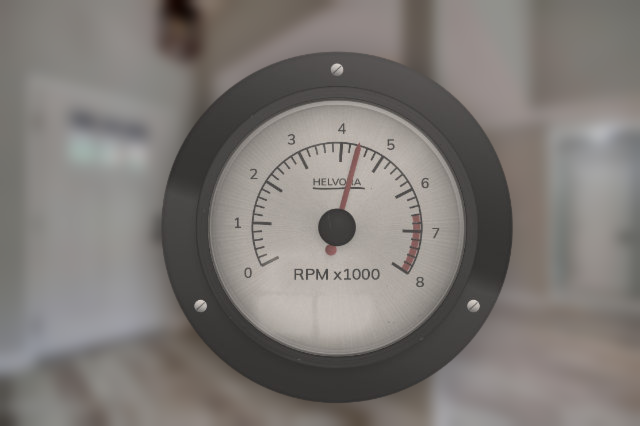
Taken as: rpm 4400
